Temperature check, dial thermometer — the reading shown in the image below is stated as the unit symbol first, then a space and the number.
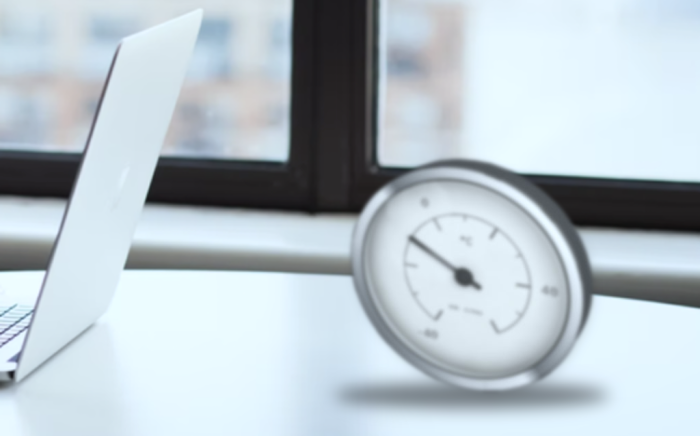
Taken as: °C -10
